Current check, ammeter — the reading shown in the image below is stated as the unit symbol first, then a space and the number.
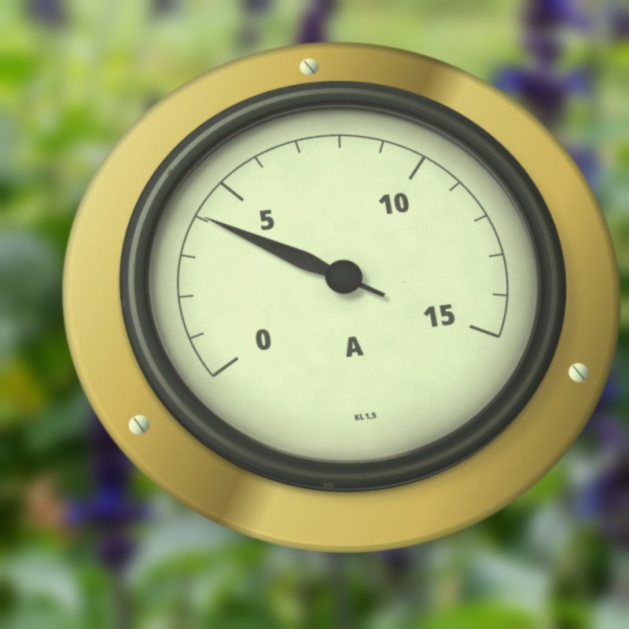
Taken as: A 4
